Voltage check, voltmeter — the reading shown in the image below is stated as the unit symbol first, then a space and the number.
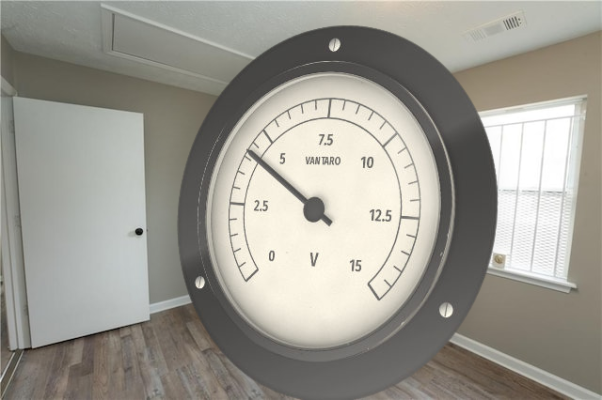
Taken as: V 4.25
